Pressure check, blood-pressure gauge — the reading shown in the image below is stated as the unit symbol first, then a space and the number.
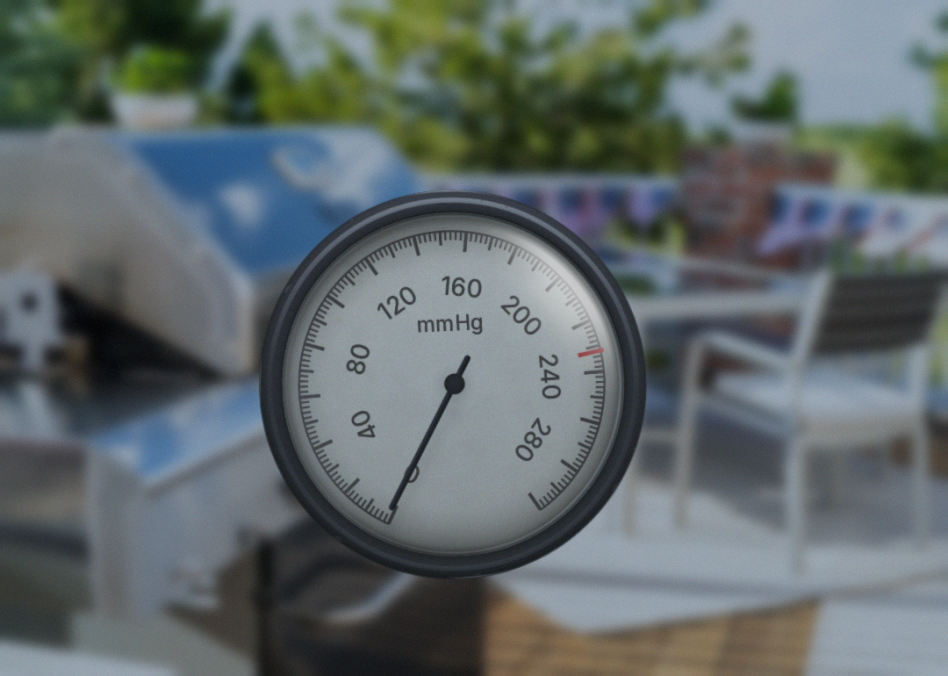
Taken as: mmHg 2
